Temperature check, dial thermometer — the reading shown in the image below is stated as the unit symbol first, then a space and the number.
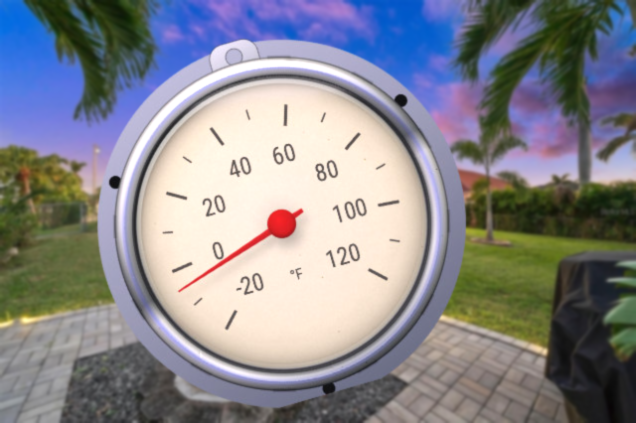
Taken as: °F -5
